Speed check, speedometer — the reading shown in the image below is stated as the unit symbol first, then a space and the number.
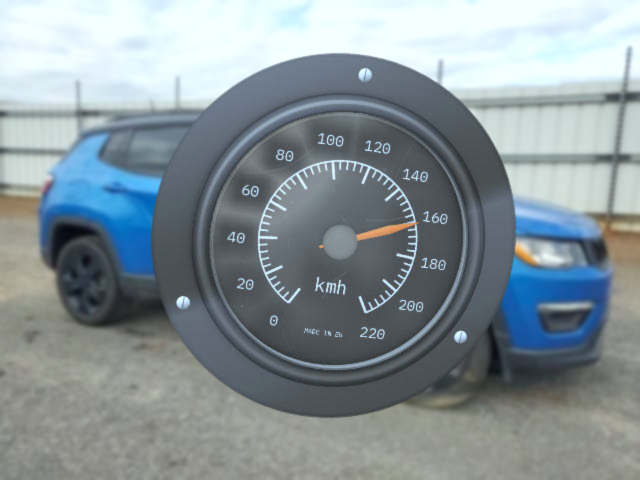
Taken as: km/h 160
